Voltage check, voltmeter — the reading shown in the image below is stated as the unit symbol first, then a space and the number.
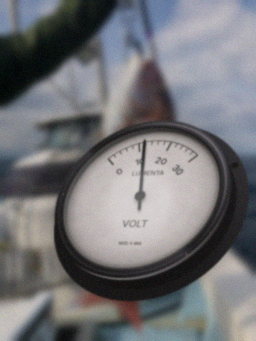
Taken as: V 12
